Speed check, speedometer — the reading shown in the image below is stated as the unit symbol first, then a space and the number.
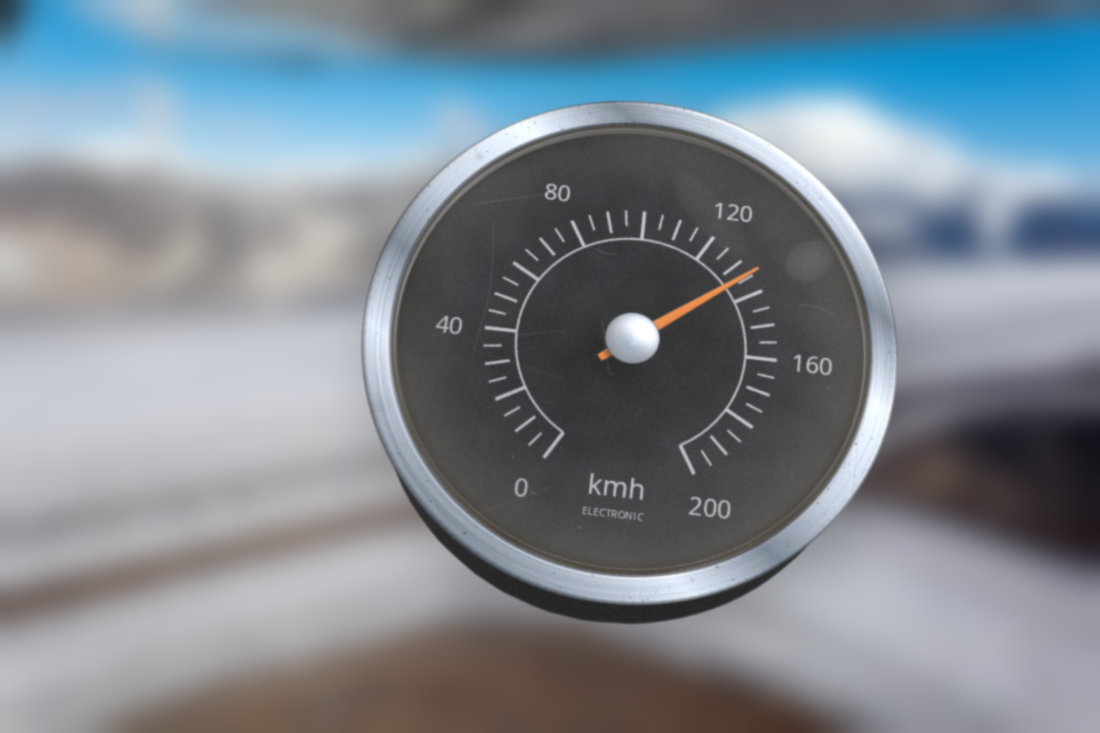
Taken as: km/h 135
